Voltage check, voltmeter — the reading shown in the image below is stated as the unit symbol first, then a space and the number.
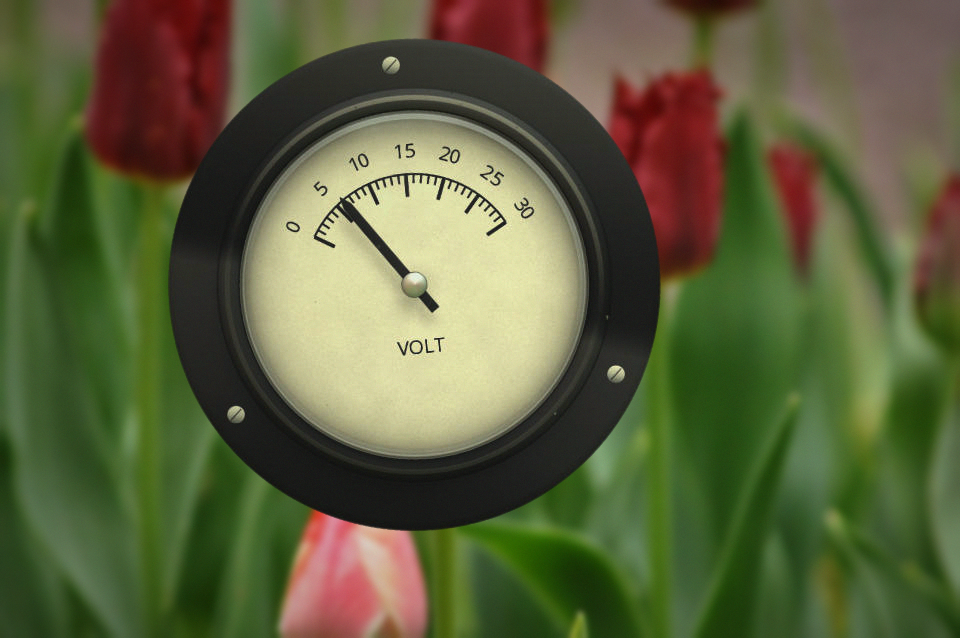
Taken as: V 6
